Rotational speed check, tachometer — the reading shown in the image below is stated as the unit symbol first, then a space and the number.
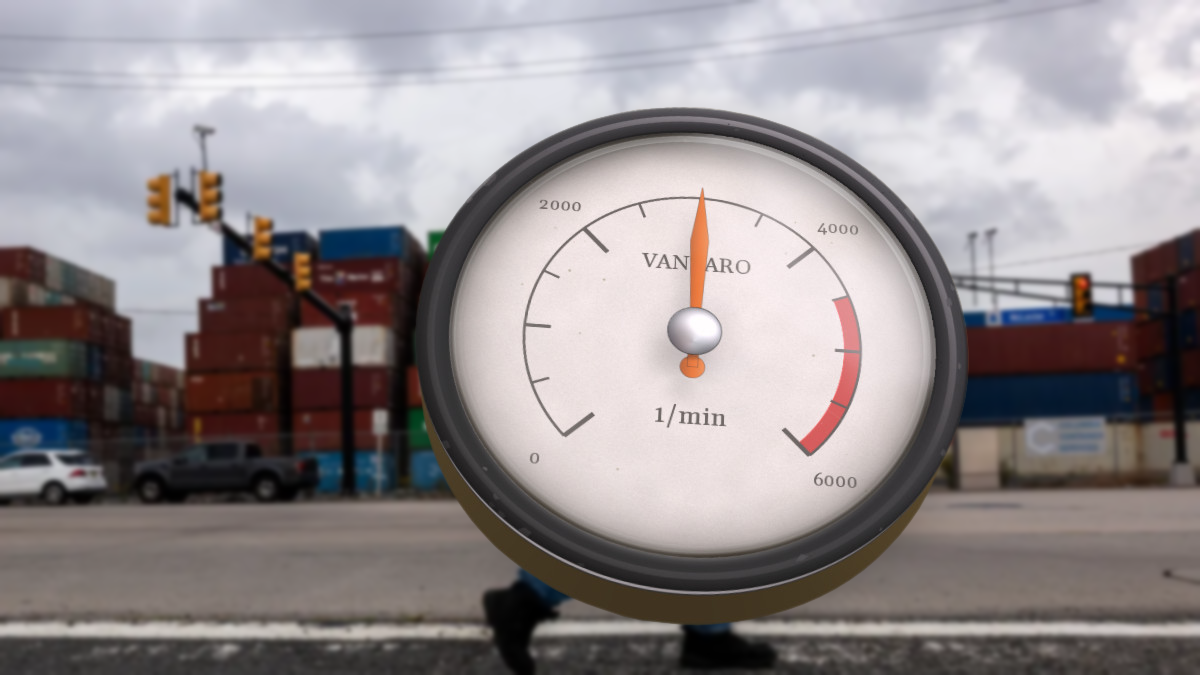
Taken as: rpm 3000
